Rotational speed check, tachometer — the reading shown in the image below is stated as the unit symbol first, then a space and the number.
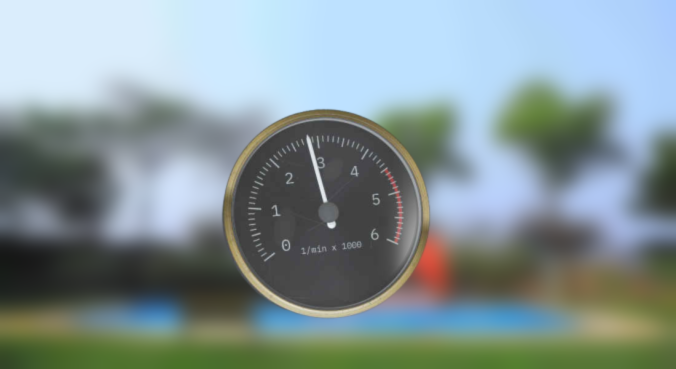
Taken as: rpm 2800
